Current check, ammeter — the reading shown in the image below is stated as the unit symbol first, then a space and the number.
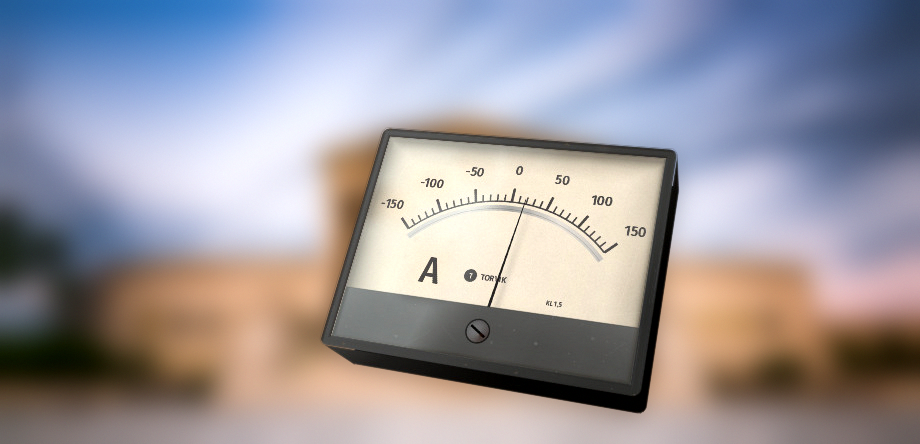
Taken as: A 20
